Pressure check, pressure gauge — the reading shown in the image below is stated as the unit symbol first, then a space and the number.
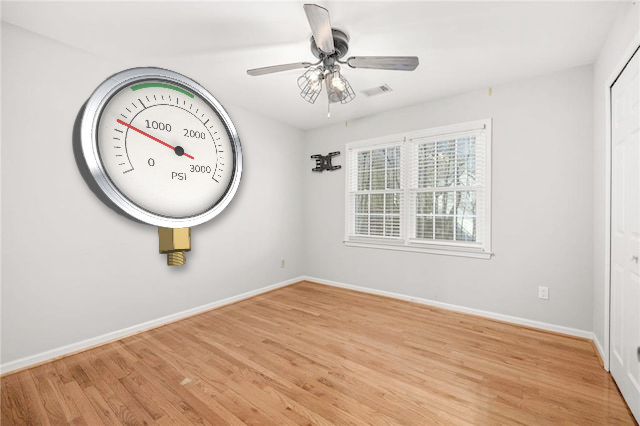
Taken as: psi 600
